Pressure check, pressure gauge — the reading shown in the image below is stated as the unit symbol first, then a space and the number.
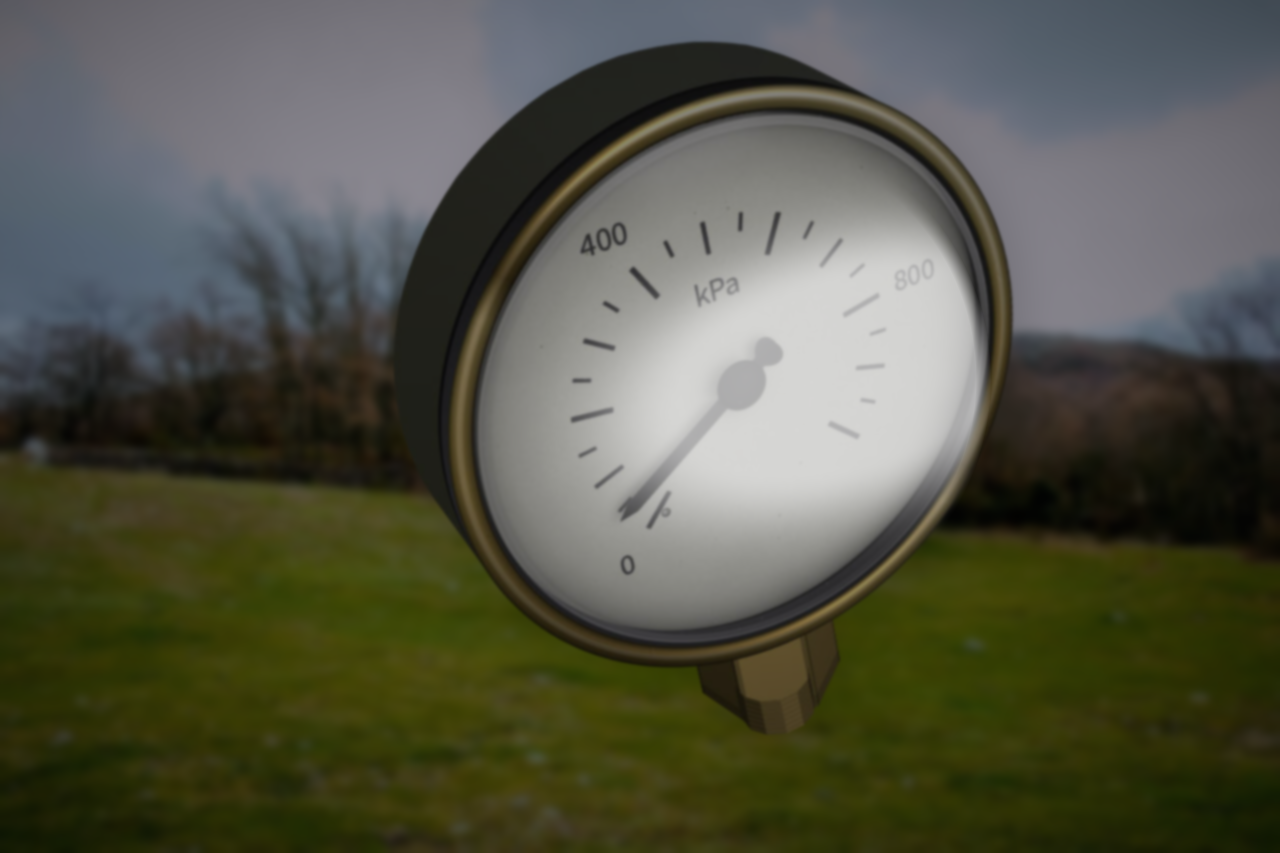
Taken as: kPa 50
